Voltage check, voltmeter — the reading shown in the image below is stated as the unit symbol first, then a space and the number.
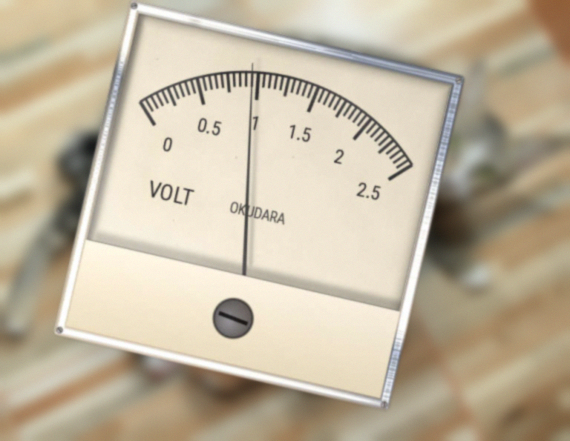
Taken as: V 0.95
